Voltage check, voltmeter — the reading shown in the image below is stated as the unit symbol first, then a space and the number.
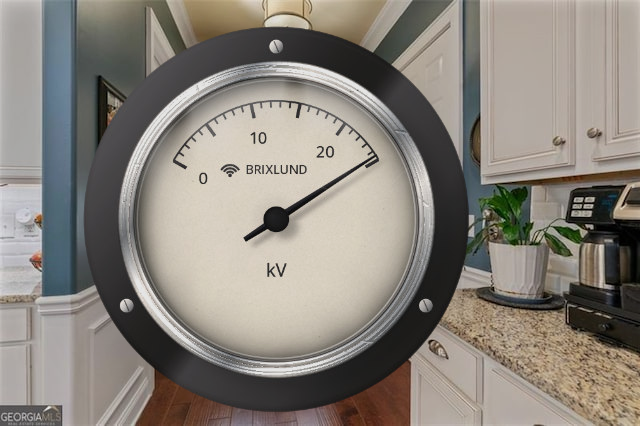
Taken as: kV 24.5
